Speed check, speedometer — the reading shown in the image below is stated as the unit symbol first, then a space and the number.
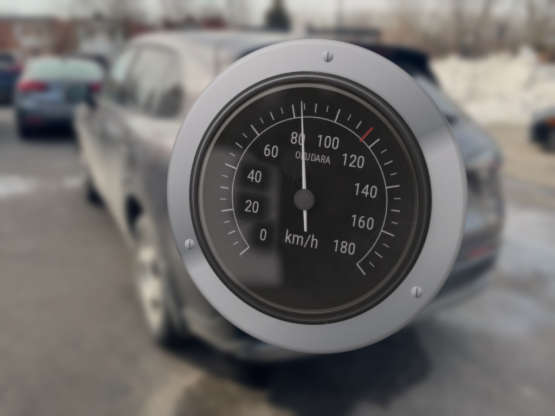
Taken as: km/h 85
